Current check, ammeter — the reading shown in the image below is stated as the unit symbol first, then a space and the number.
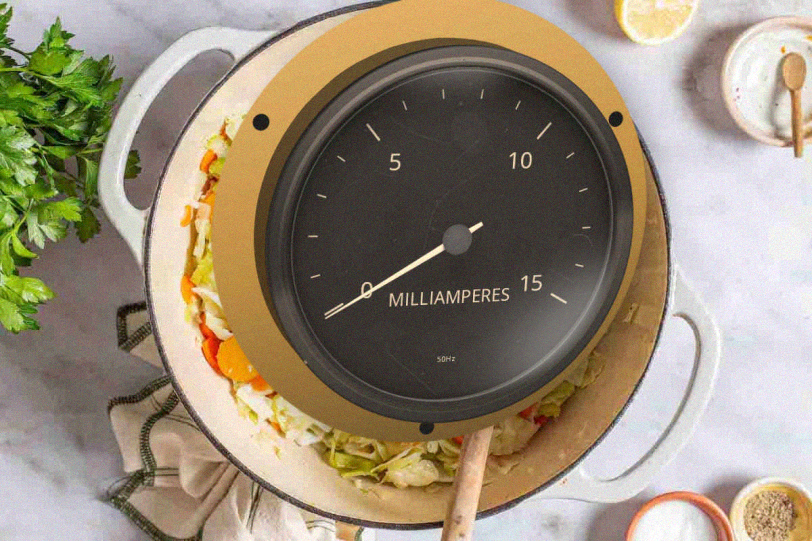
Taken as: mA 0
